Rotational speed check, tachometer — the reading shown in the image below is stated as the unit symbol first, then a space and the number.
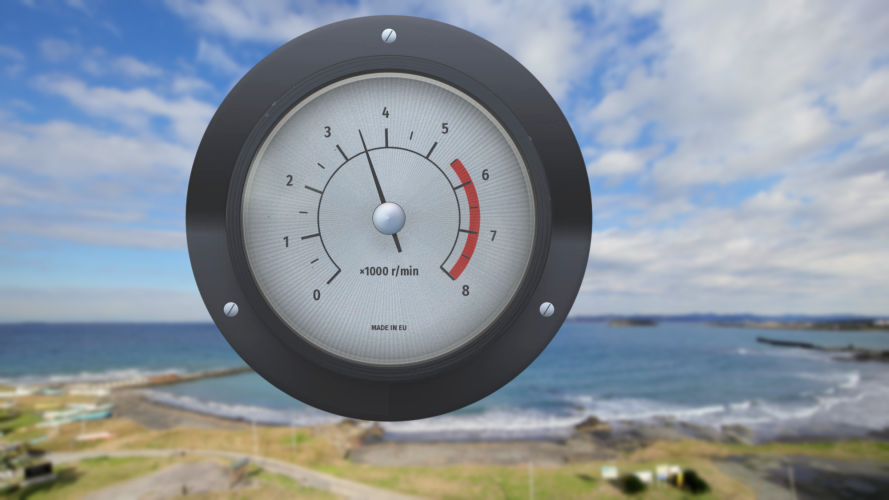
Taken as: rpm 3500
